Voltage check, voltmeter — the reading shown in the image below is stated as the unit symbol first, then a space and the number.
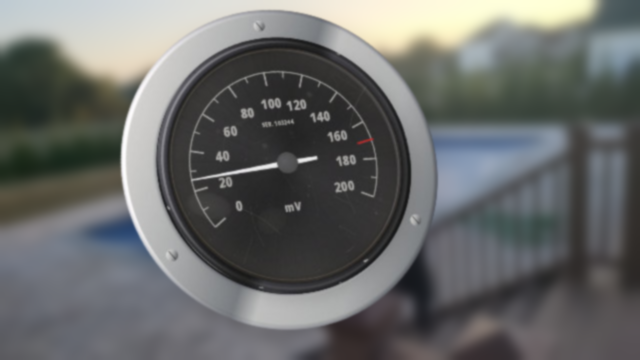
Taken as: mV 25
